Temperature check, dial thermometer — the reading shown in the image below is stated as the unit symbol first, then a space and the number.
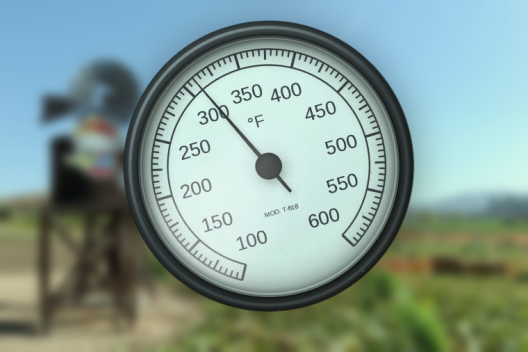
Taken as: °F 310
